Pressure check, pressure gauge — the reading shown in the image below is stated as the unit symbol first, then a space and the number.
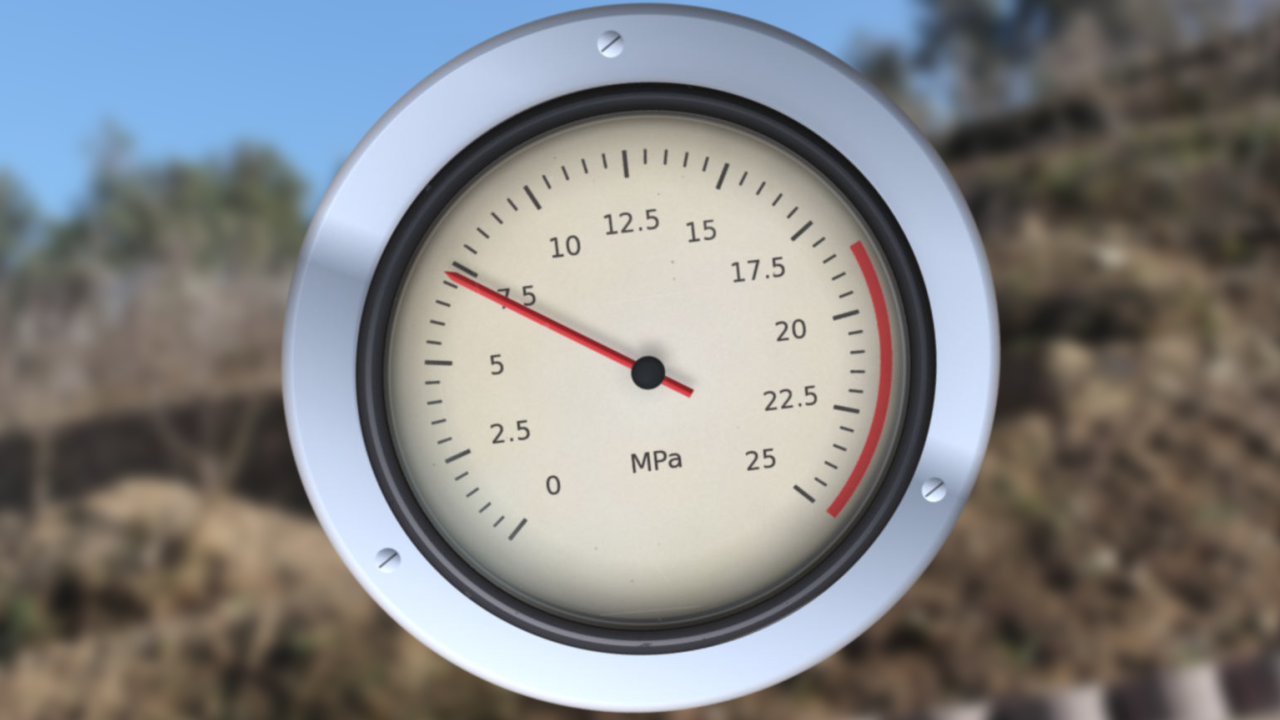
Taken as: MPa 7.25
